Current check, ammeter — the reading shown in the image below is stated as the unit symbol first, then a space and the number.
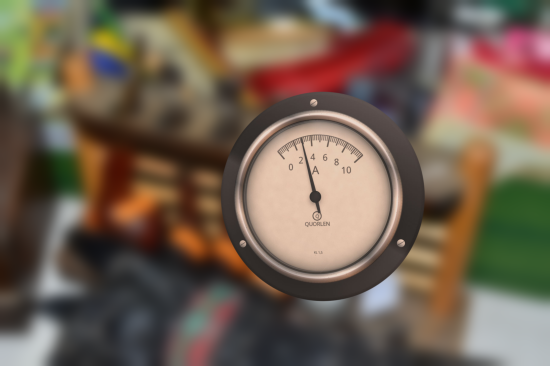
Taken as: A 3
